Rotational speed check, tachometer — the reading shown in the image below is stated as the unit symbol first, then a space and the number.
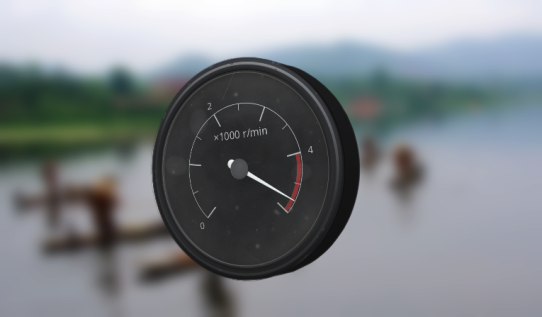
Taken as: rpm 4750
